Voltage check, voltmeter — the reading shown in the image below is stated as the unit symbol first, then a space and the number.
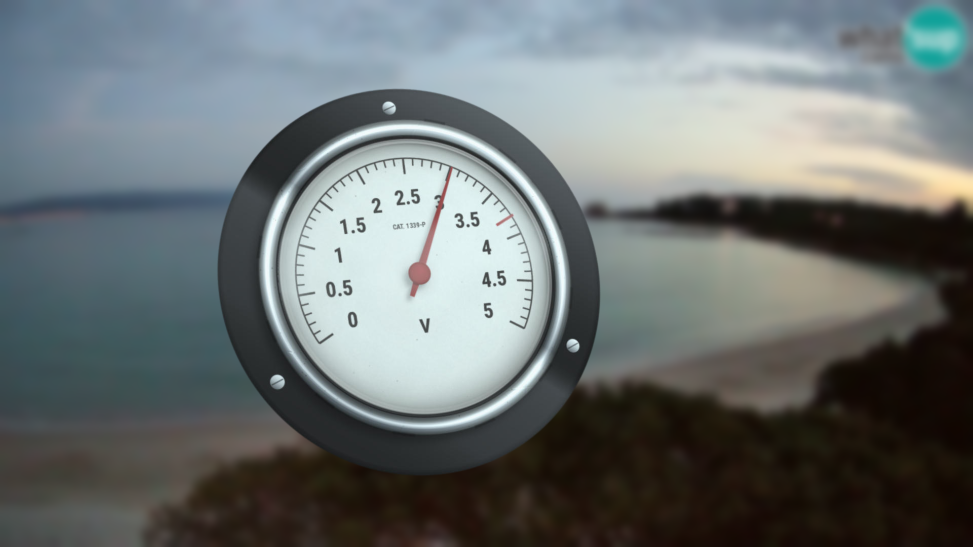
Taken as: V 3
